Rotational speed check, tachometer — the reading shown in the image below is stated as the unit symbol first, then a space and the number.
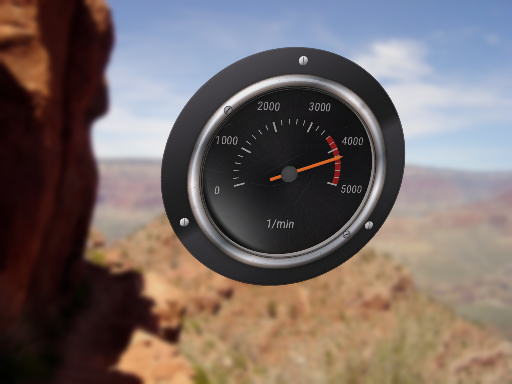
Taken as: rpm 4200
